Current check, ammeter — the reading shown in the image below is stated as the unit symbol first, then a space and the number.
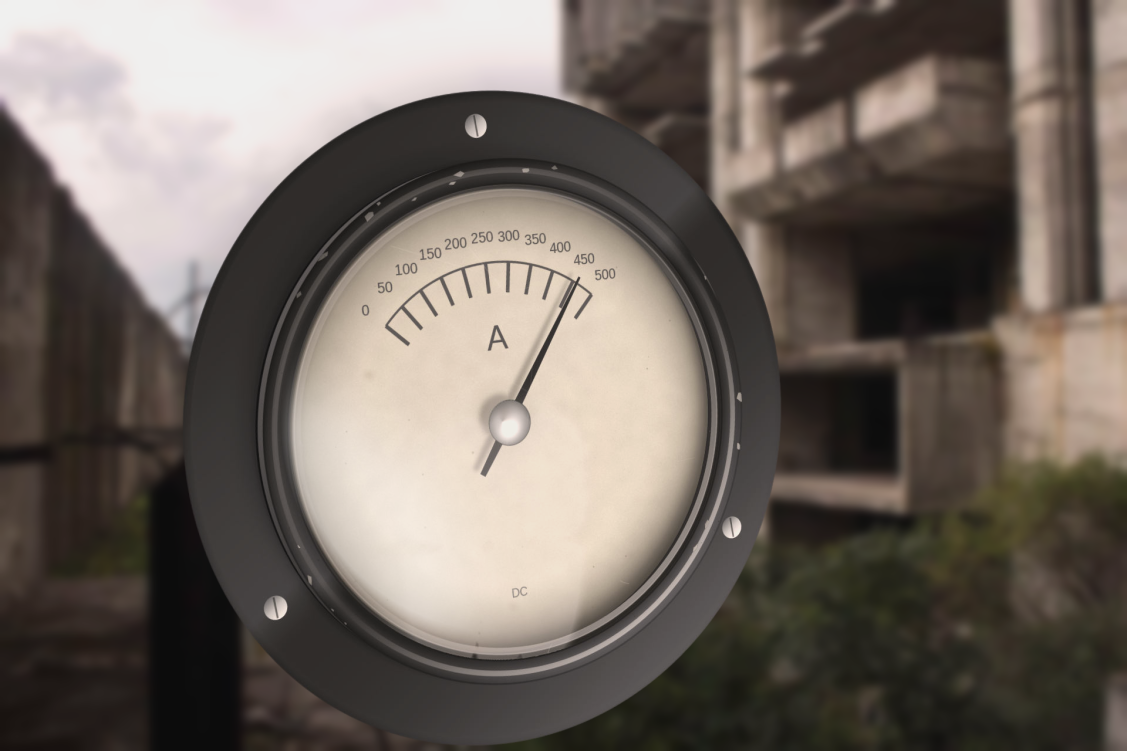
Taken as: A 450
